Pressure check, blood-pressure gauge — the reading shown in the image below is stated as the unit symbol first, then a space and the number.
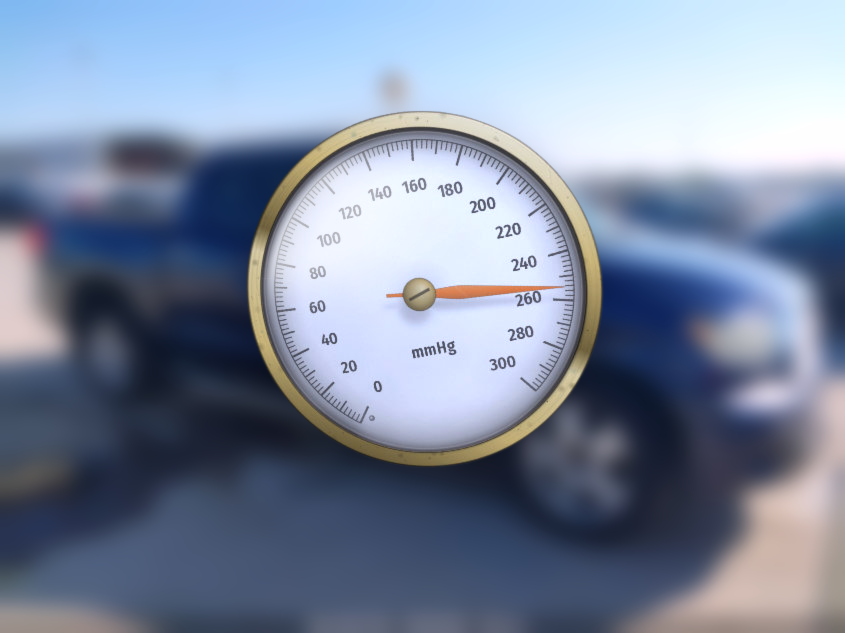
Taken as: mmHg 254
